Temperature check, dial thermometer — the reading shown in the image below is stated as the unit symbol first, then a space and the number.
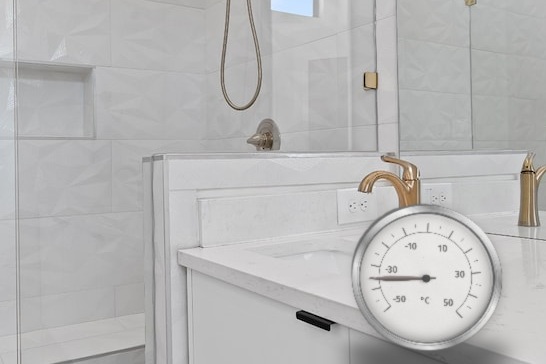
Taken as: °C -35
